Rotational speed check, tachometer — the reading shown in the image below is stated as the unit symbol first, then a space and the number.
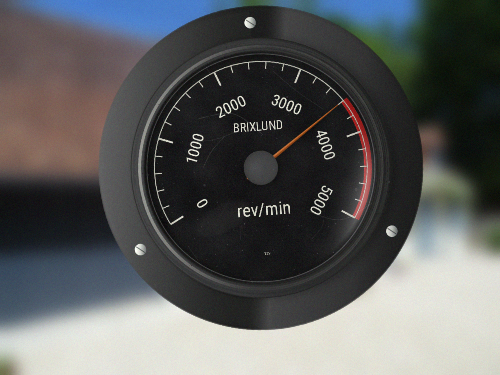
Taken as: rpm 3600
